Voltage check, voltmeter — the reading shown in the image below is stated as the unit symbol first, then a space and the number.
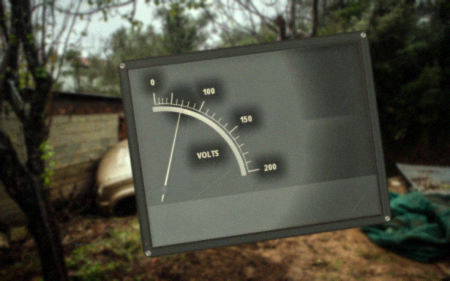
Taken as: V 70
